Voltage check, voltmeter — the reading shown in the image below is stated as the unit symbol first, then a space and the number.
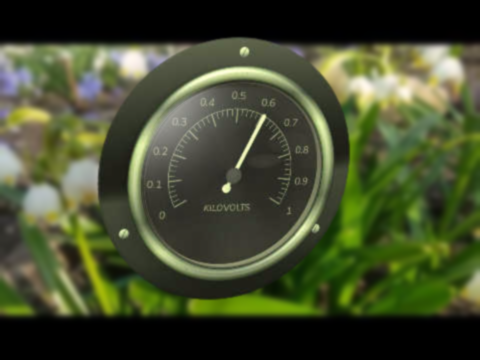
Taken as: kV 0.6
